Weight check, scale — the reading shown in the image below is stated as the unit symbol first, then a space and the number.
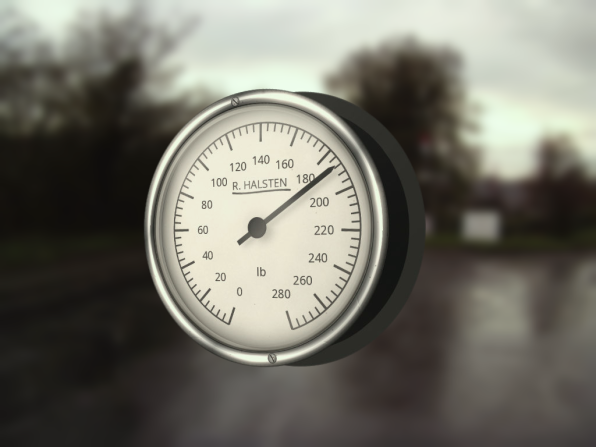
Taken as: lb 188
